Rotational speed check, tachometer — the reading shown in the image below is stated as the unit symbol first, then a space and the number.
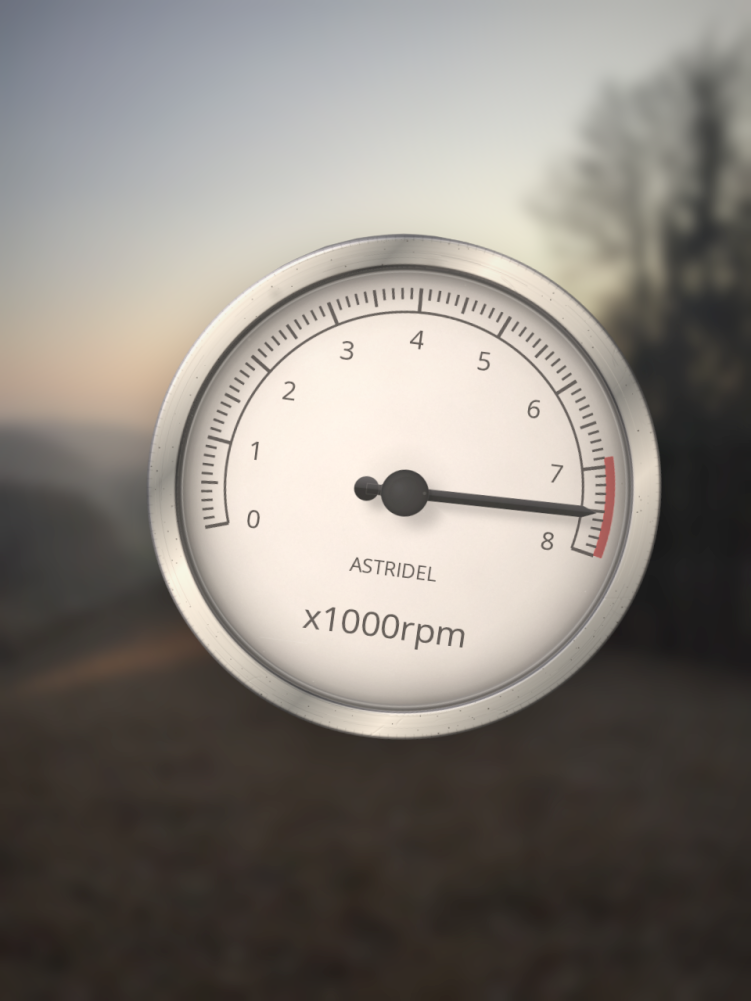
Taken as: rpm 7500
